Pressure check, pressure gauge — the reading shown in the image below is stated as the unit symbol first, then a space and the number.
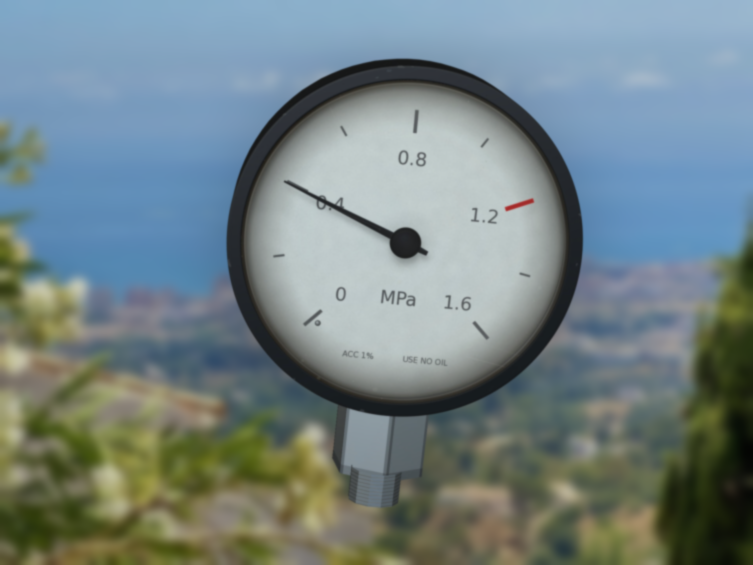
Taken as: MPa 0.4
